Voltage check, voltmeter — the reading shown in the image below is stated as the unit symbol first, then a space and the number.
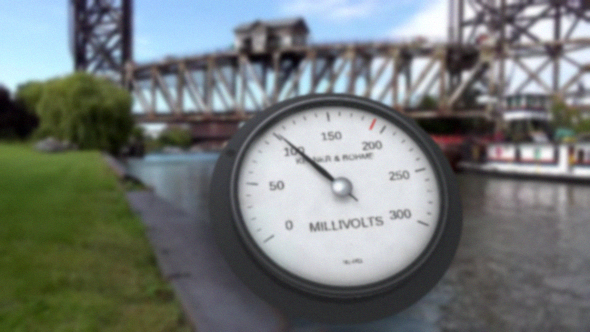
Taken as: mV 100
